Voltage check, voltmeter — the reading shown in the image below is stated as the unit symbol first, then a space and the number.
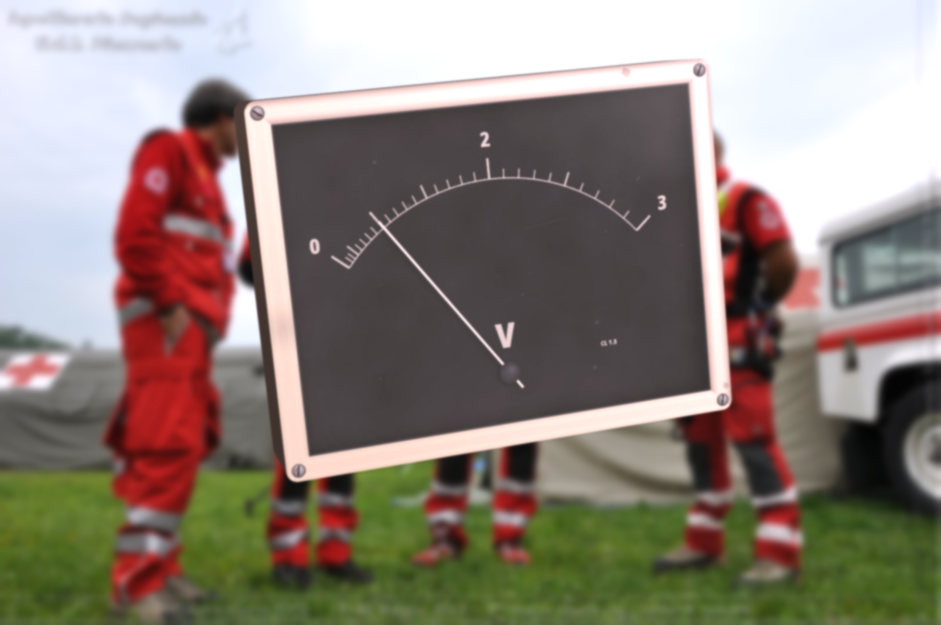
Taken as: V 1
